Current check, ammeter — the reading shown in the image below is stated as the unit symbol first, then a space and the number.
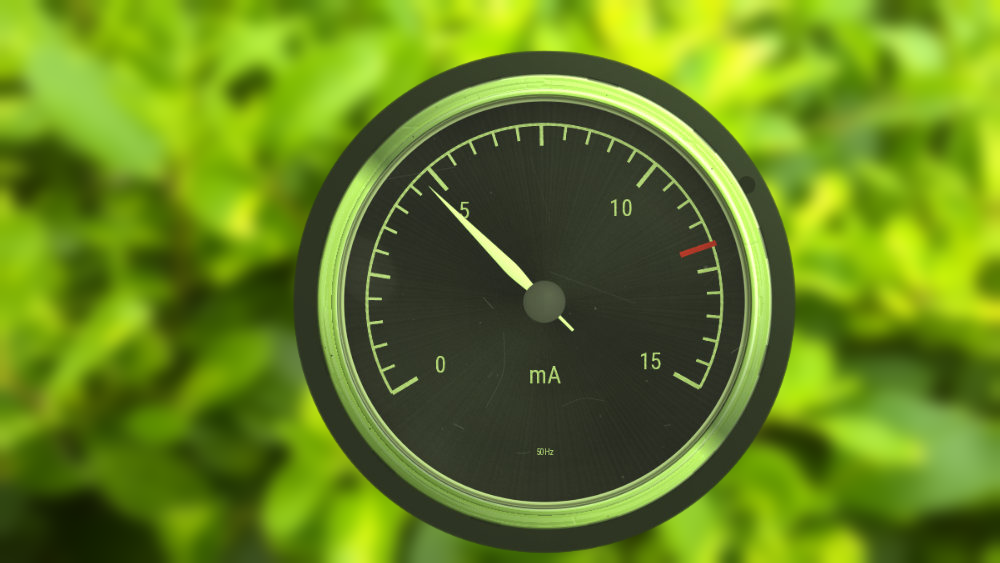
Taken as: mA 4.75
